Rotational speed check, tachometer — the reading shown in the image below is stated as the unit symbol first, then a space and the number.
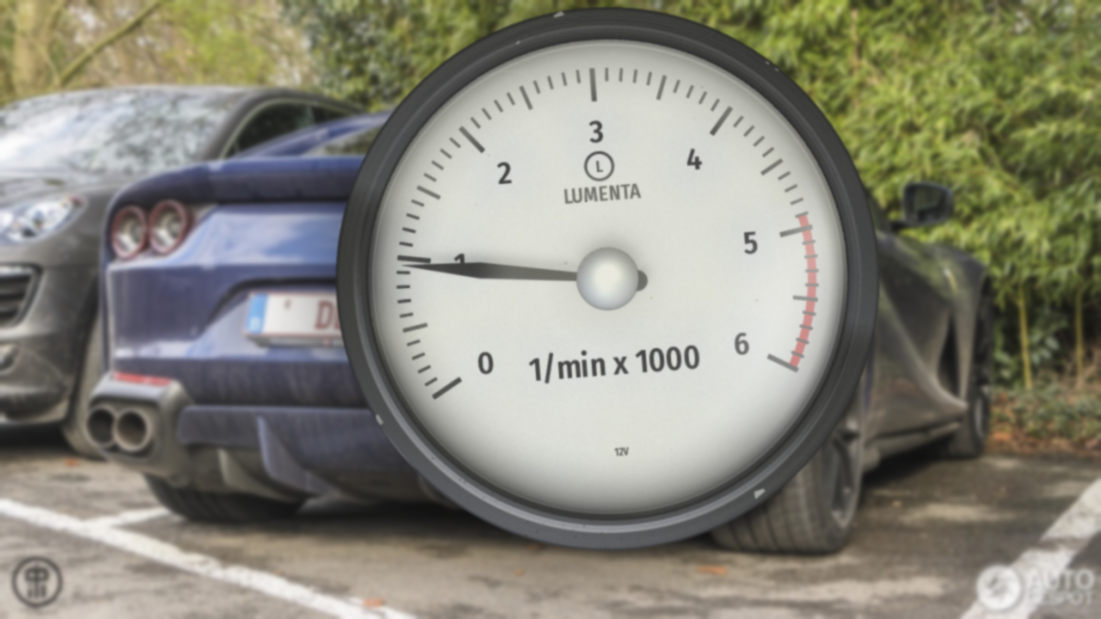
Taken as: rpm 950
